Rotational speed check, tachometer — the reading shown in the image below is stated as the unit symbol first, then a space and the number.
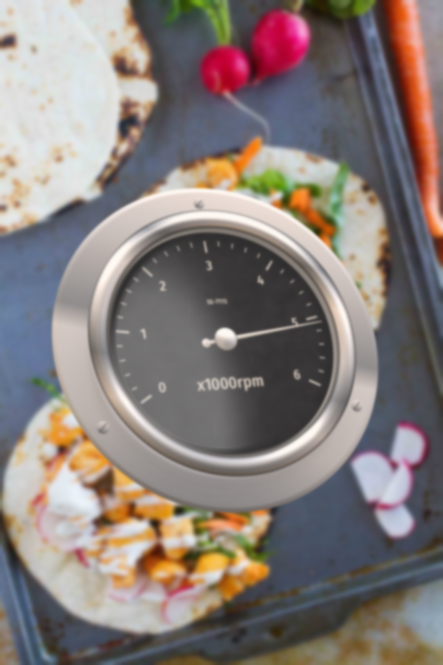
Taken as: rpm 5100
